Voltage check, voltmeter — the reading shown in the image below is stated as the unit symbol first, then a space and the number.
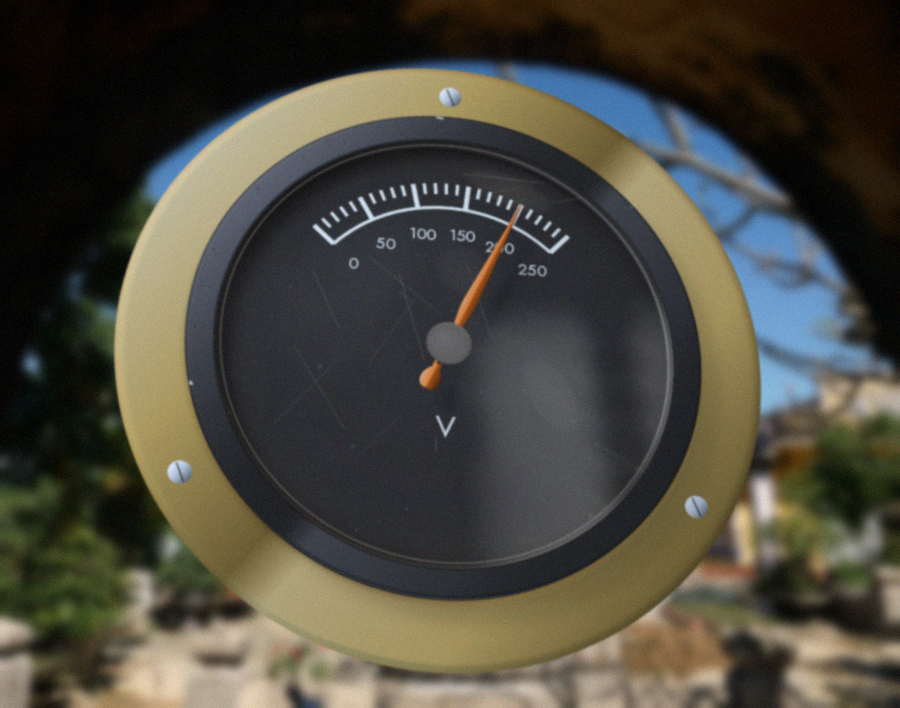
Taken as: V 200
